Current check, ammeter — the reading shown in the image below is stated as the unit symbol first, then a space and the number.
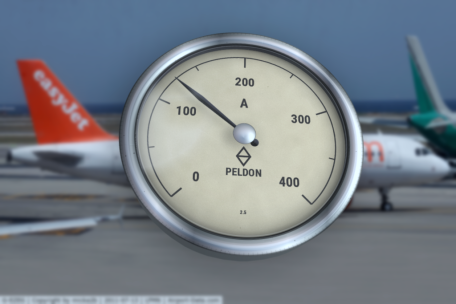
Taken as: A 125
